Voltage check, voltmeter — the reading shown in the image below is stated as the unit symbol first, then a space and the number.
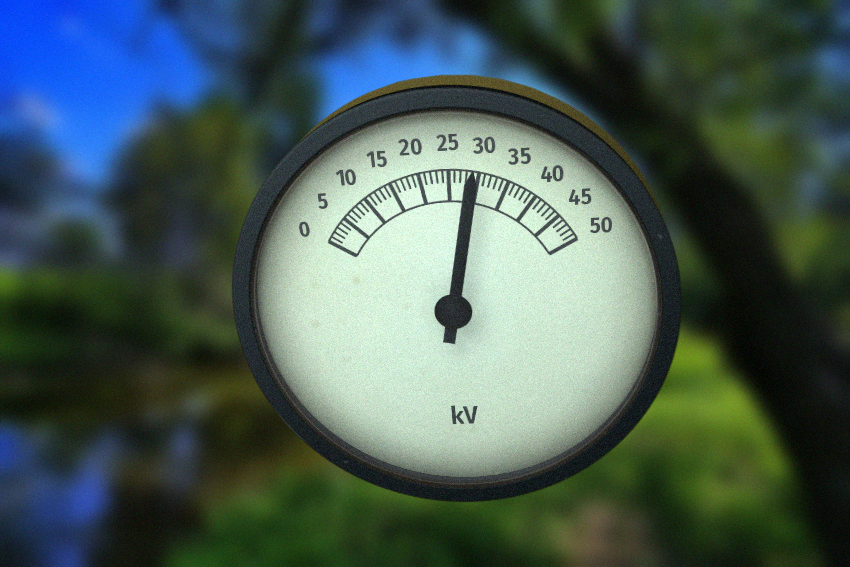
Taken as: kV 29
